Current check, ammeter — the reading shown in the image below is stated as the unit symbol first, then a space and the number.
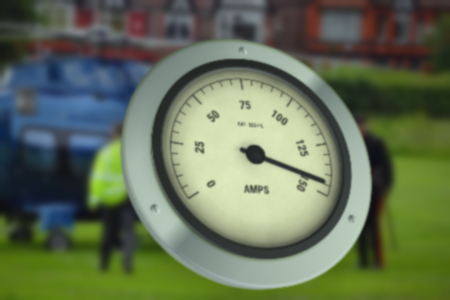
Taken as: A 145
